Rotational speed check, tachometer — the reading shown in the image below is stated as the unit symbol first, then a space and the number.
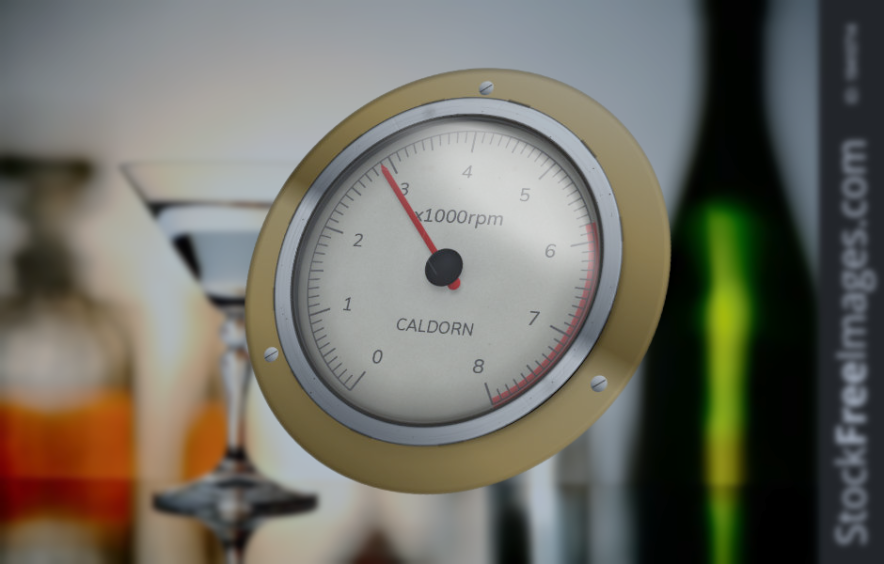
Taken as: rpm 2900
